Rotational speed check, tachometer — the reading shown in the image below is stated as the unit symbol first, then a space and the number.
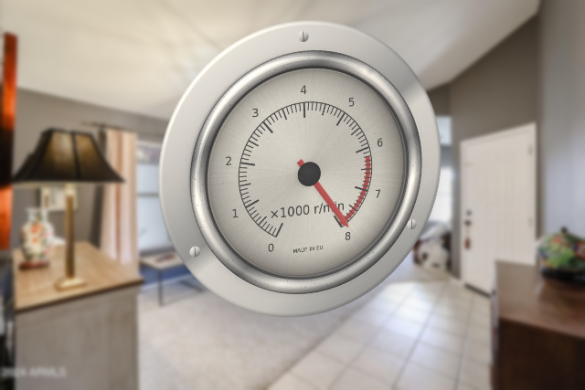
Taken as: rpm 7900
